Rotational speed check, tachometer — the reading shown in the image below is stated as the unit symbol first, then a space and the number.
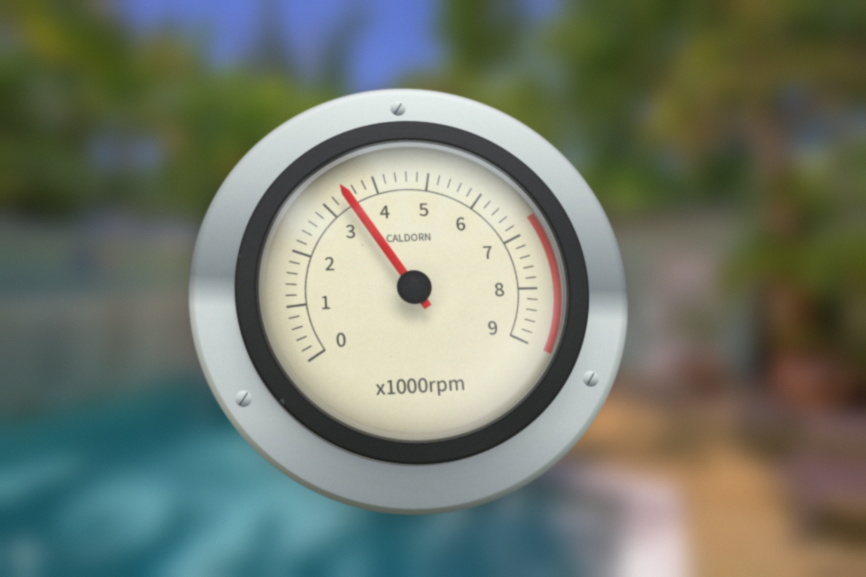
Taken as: rpm 3400
